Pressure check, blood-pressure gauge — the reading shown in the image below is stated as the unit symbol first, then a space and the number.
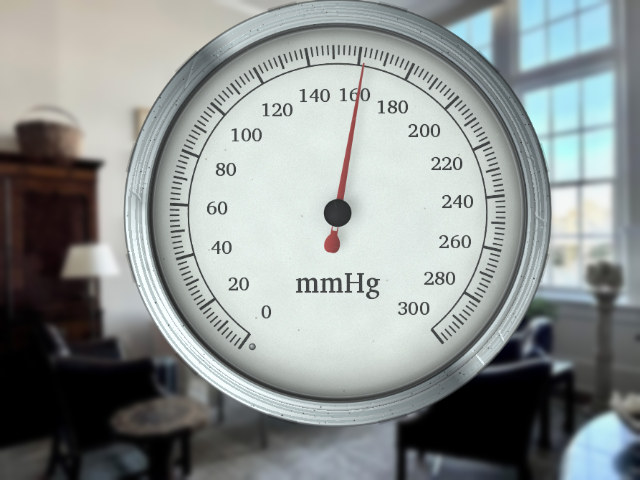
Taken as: mmHg 162
